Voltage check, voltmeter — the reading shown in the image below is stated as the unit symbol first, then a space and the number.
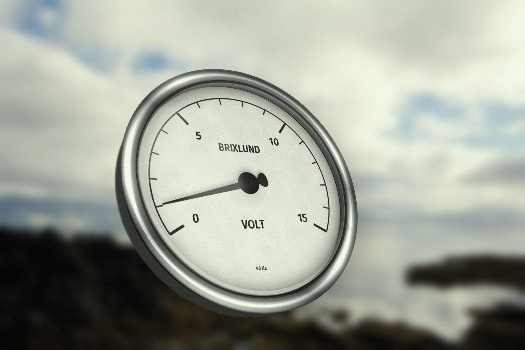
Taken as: V 1
